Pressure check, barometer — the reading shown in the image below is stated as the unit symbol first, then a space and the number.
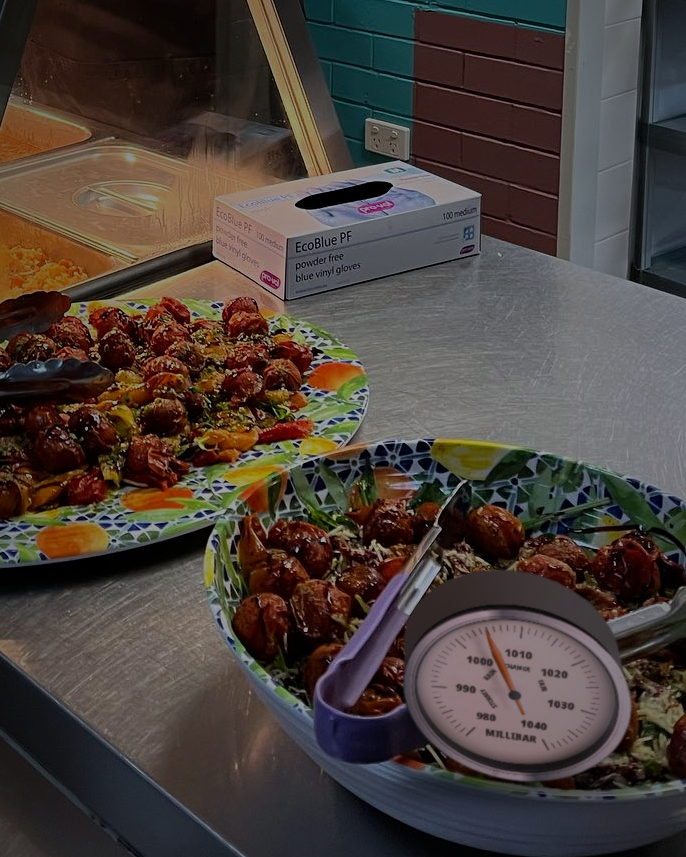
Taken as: mbar 1005
